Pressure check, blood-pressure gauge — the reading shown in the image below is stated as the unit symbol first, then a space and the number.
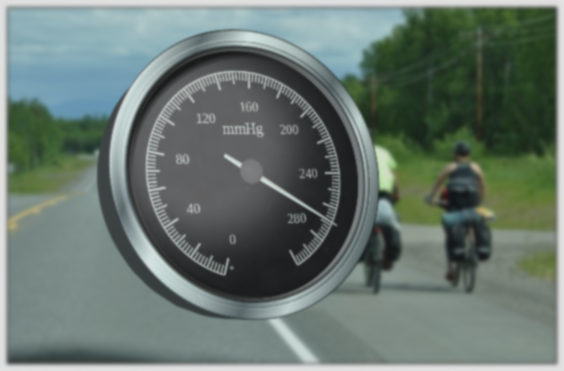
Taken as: mmHg 270
